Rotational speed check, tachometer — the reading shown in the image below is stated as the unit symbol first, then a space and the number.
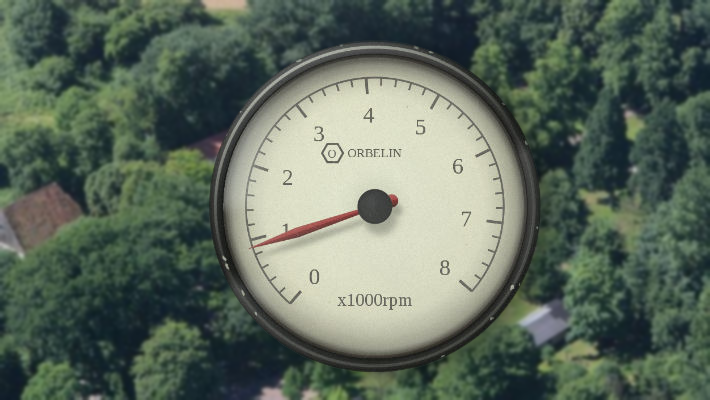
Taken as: rpm 900
